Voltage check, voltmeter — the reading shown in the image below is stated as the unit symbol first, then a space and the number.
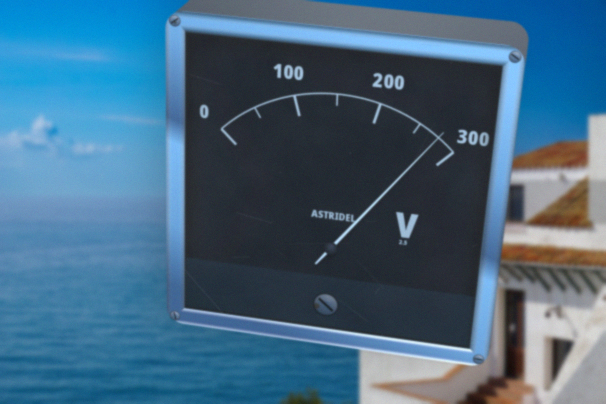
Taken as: V 275
